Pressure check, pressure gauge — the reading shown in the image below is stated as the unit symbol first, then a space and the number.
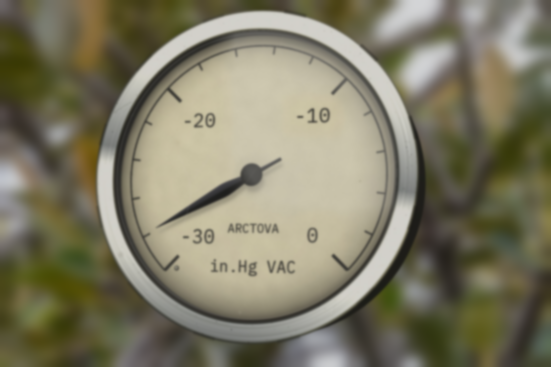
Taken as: inHg -28
